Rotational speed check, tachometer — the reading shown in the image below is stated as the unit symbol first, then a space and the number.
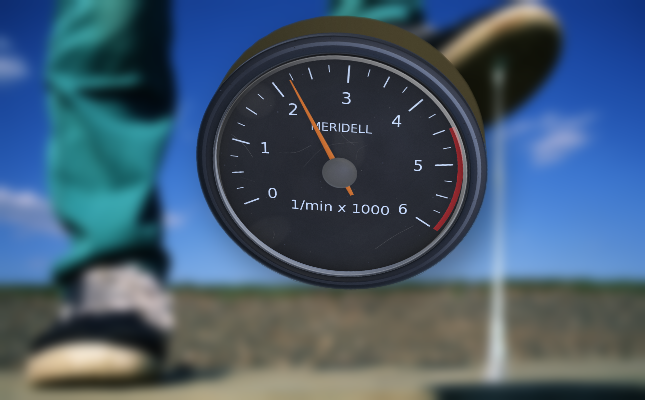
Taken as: rpm 2250
